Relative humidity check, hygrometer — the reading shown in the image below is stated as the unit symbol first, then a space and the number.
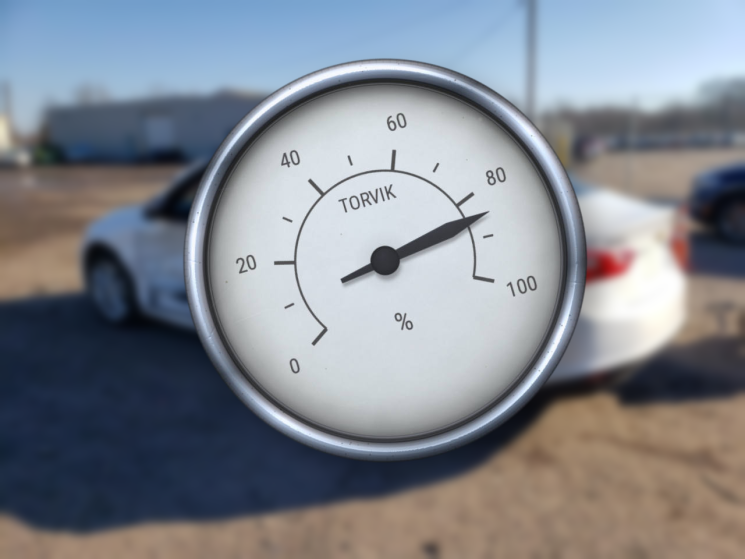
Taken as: % 85
